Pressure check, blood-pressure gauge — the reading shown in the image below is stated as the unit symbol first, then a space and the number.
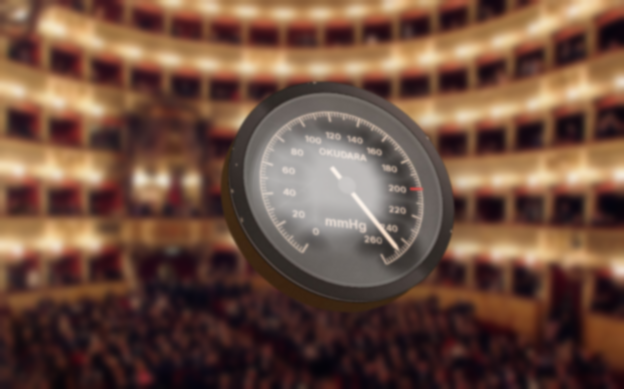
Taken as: mmHg 250
